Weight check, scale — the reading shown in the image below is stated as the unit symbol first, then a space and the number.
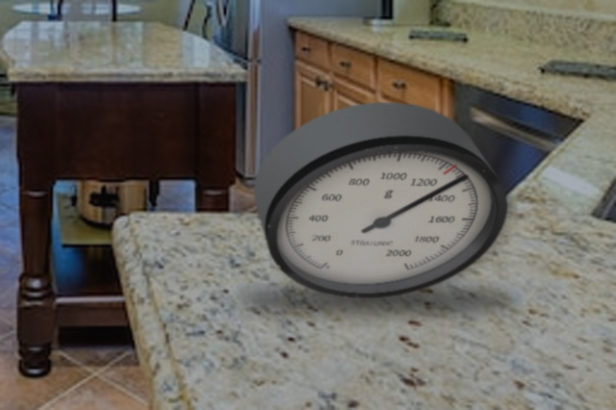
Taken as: g 1300
